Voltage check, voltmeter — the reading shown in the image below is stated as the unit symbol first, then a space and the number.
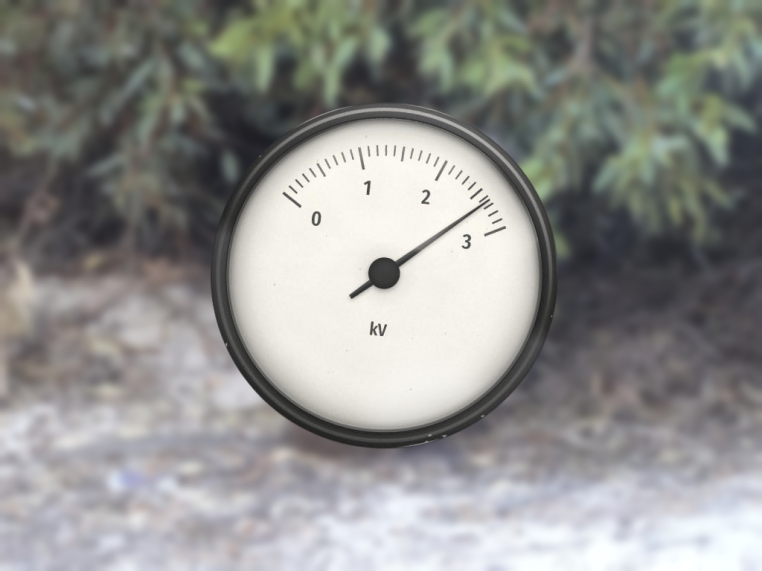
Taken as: kV 2.65
